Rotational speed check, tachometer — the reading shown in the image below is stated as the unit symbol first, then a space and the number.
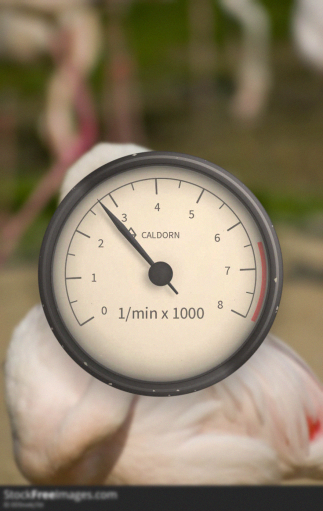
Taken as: rpm 2750
